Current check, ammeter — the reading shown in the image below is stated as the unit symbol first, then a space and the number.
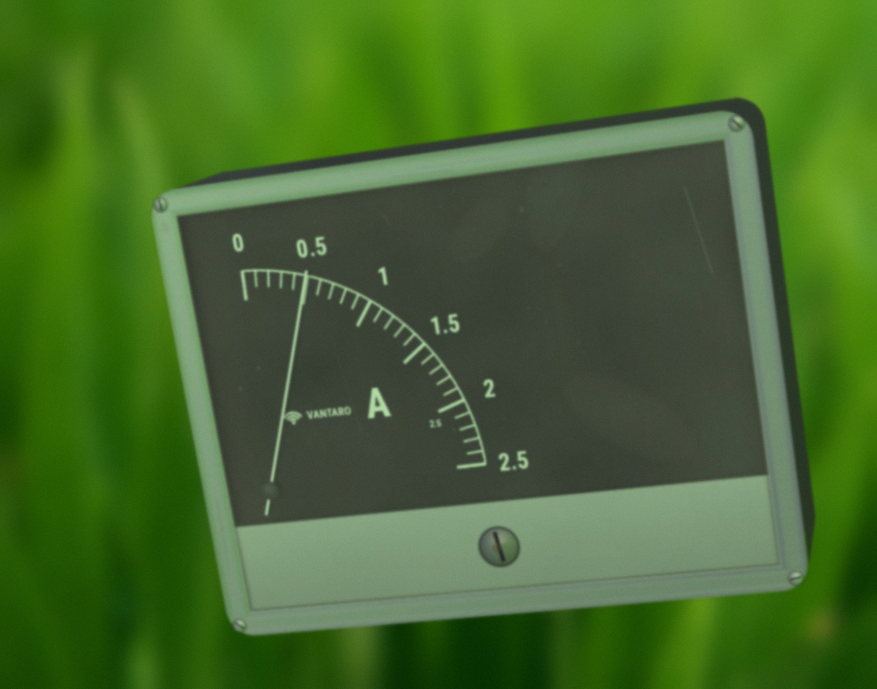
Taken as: A 0.5
